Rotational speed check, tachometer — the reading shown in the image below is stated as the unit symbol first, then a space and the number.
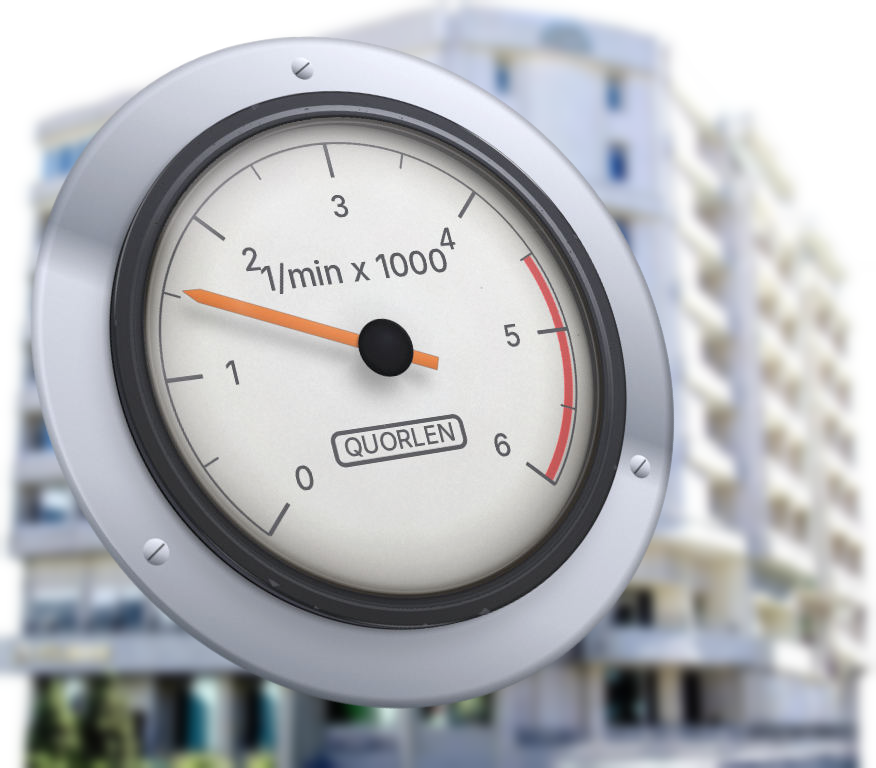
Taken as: rpm 1500
